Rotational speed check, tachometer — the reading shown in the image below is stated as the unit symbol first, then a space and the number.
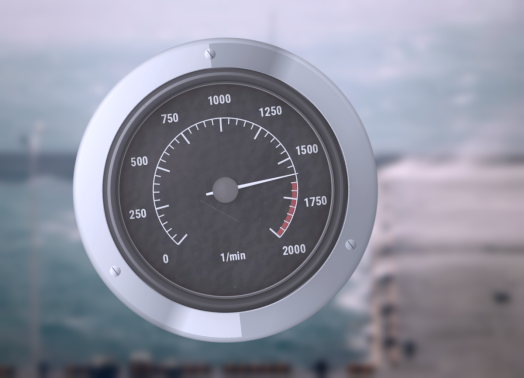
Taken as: rpm 1600
